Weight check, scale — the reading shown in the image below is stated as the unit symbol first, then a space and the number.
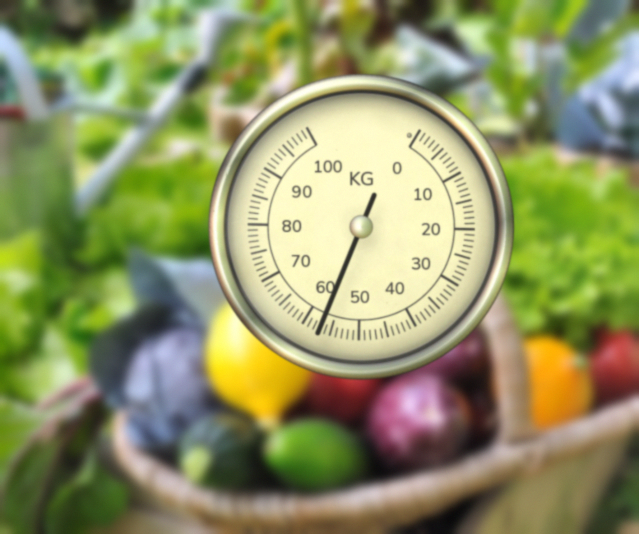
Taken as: kg 57
